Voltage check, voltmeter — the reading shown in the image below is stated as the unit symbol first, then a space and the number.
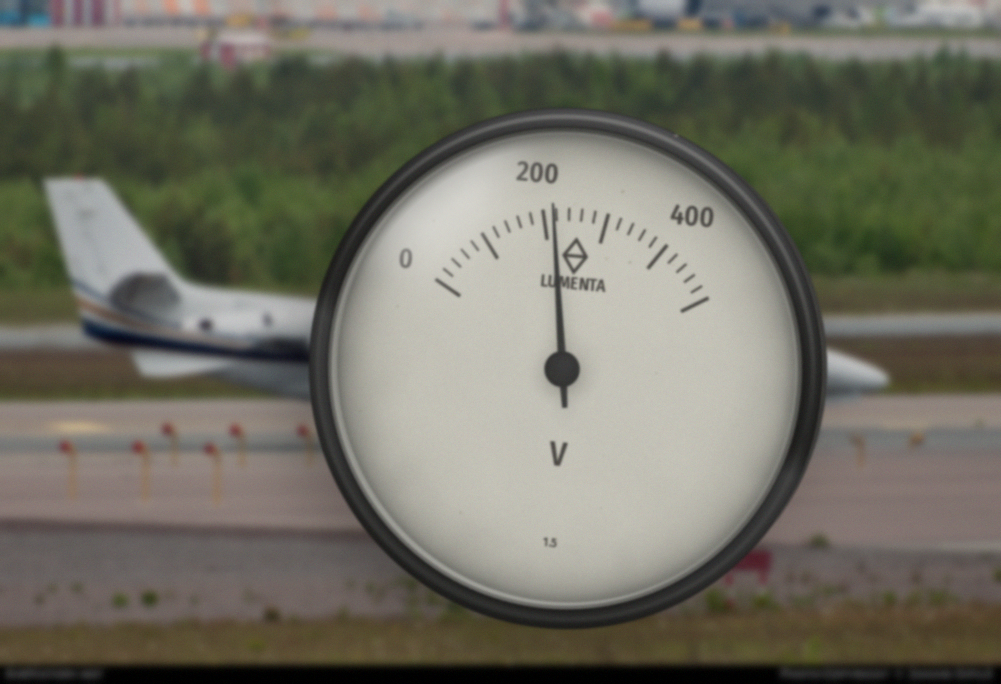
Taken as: V 220
